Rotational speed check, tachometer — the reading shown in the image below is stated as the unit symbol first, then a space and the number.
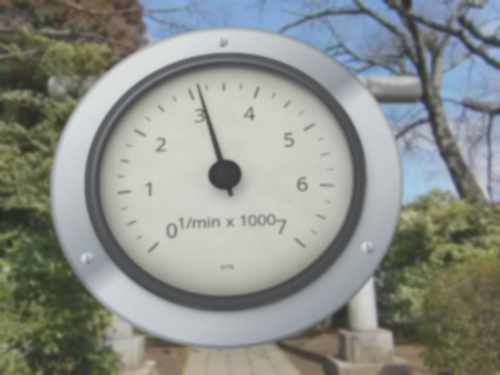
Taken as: rpm 3125
